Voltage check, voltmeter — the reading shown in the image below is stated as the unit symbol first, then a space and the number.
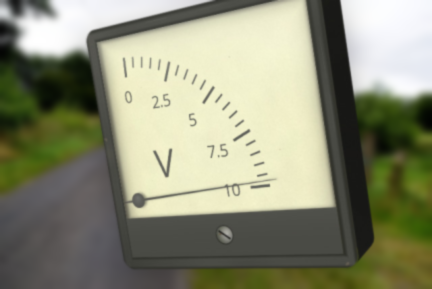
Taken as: V 9.75
